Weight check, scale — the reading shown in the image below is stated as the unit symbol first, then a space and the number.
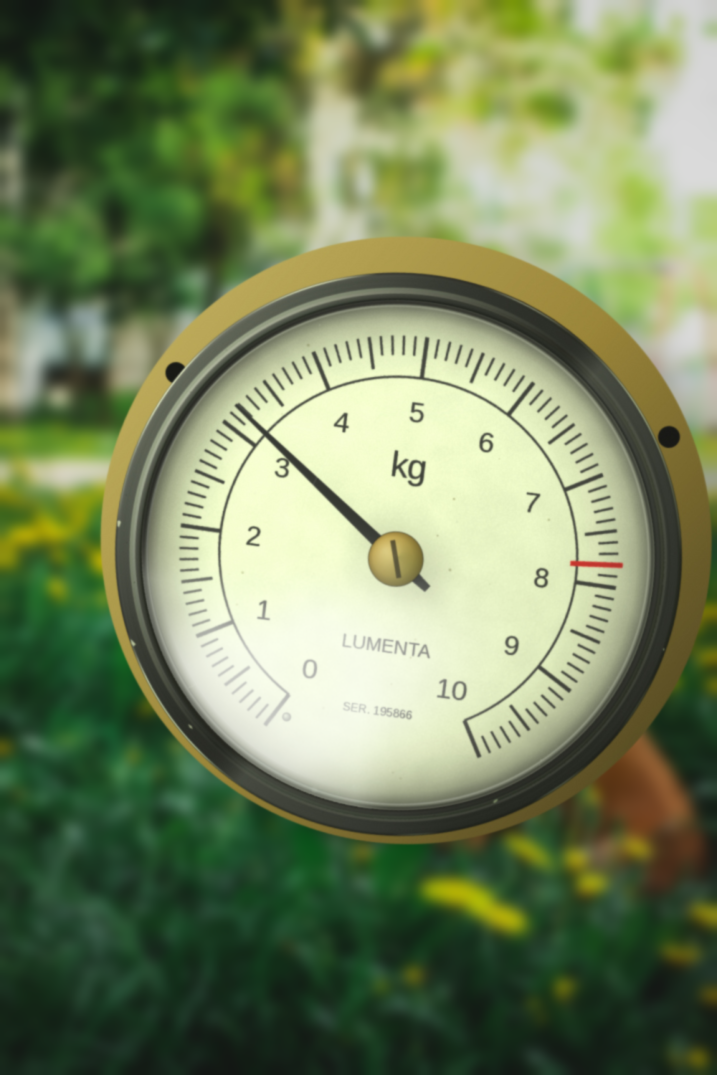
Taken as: kg 3.2
